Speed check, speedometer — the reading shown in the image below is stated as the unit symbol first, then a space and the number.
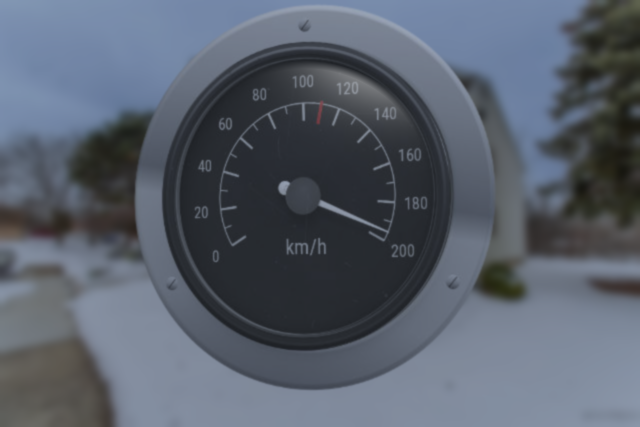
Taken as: km/h 195
